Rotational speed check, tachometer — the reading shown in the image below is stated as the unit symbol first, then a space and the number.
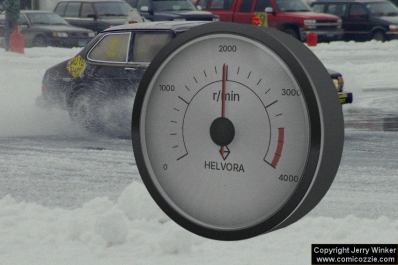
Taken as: rpm 2000
